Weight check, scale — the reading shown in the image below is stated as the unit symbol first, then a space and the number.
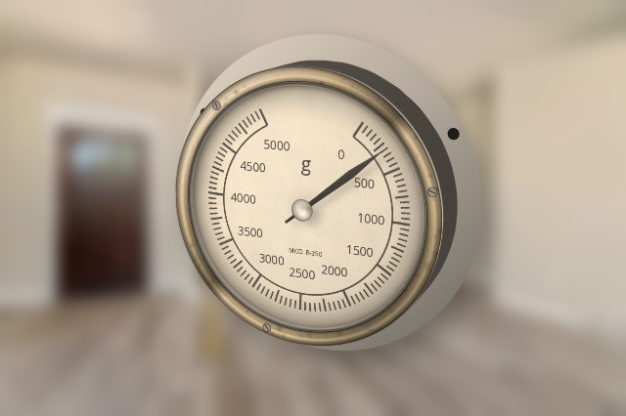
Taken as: g 300
